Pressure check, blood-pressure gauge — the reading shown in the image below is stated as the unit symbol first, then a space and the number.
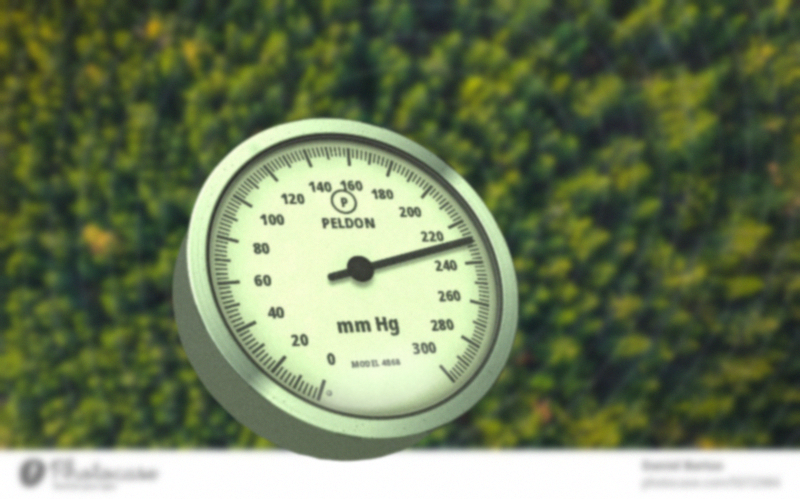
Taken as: mmHg 230
